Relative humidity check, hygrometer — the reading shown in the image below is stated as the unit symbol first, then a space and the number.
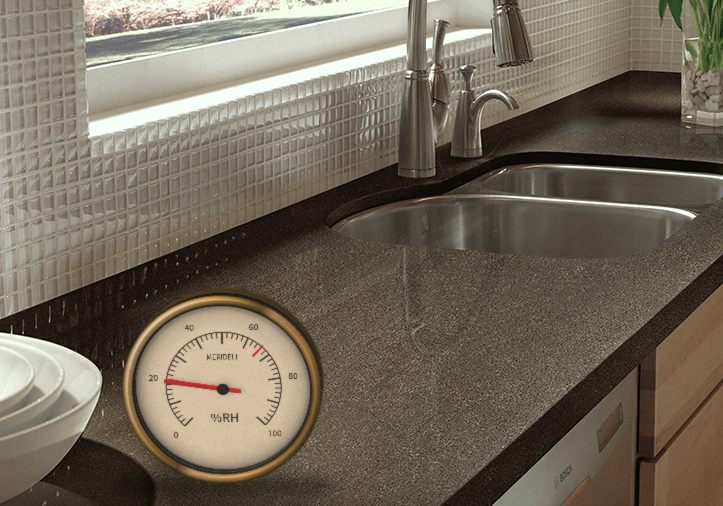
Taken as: % 20
